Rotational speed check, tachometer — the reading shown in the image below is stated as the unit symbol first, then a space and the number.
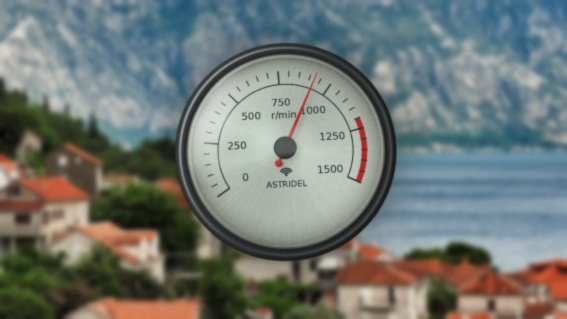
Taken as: rpm 925
